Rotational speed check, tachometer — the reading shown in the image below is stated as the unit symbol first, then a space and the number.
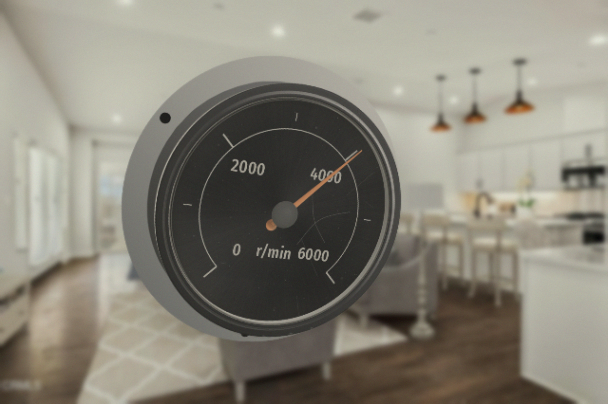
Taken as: rpm 4000
